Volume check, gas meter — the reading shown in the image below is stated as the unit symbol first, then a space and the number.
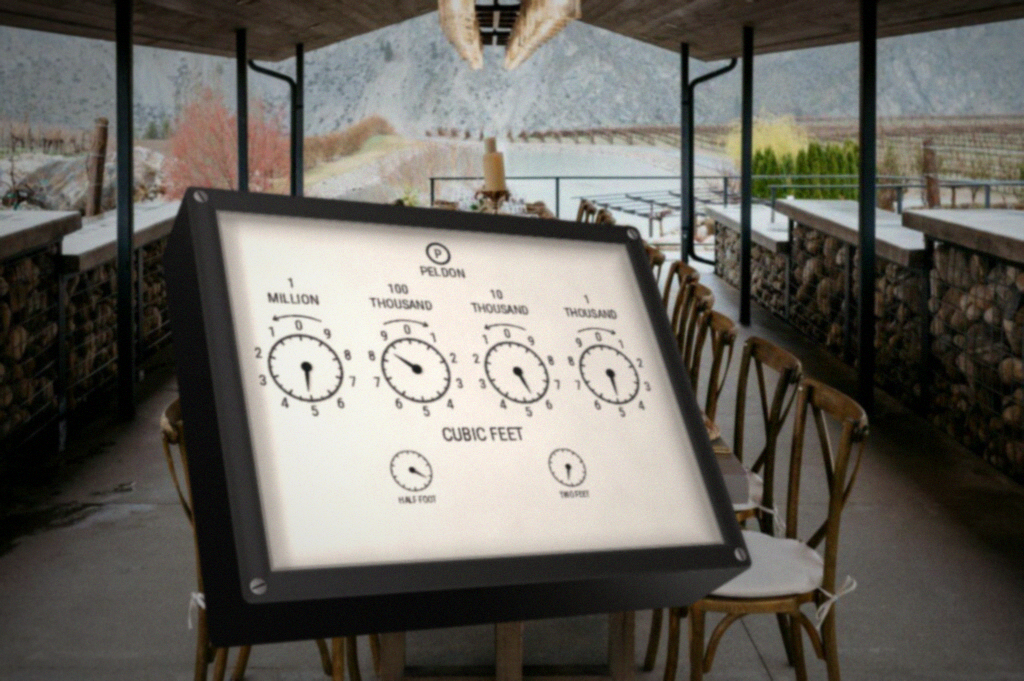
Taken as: ft³ 485500
